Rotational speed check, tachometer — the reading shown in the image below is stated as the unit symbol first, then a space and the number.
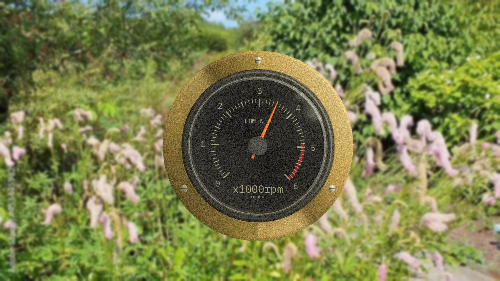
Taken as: rpm 3500
